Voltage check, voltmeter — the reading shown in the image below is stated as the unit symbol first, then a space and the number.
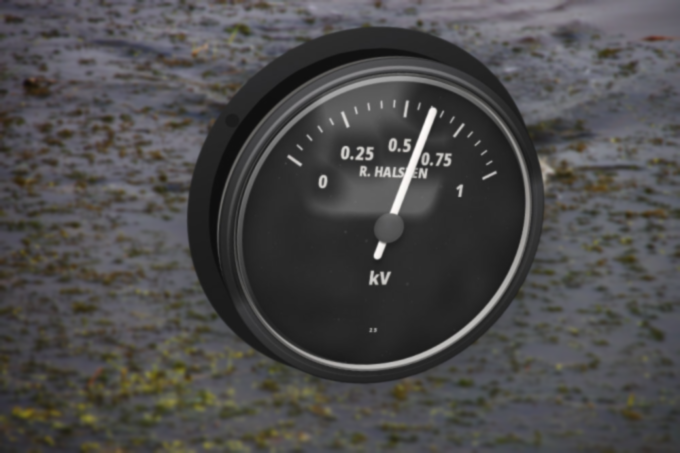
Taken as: kV 0.6
